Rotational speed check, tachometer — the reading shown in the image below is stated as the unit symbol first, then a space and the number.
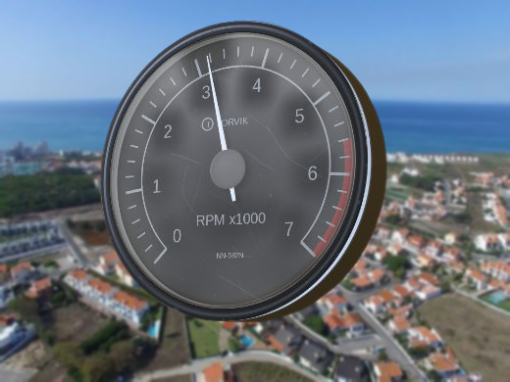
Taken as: rpm 3200
